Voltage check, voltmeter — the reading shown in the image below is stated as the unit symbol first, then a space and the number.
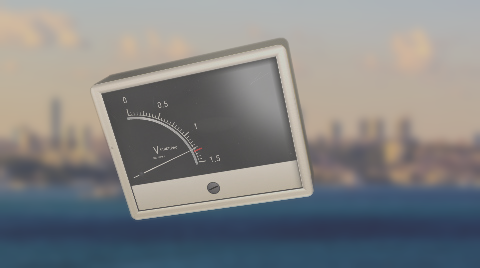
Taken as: V 1.25
